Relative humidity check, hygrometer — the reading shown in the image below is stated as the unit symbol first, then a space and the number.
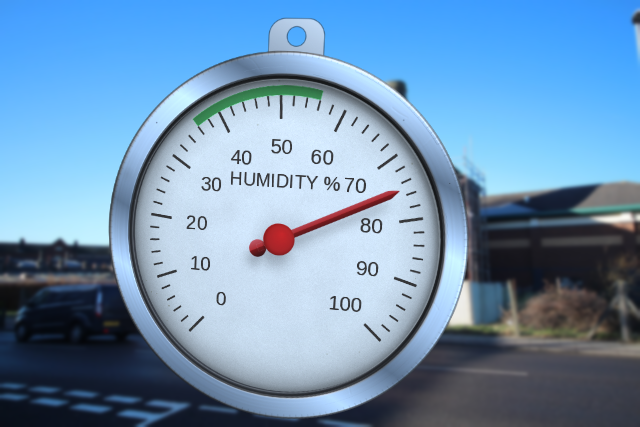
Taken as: % 75
